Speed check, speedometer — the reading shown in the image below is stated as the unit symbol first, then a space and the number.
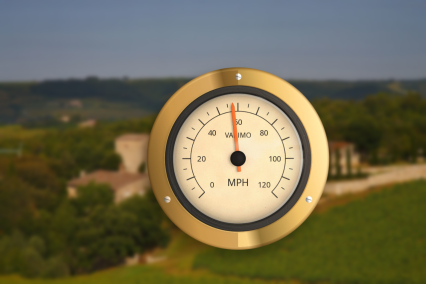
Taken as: mph 57.5
